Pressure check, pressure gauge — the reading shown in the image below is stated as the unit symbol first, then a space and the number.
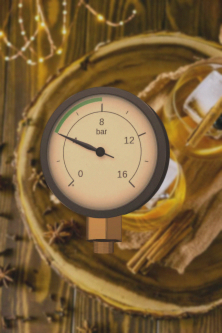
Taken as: bar 4
